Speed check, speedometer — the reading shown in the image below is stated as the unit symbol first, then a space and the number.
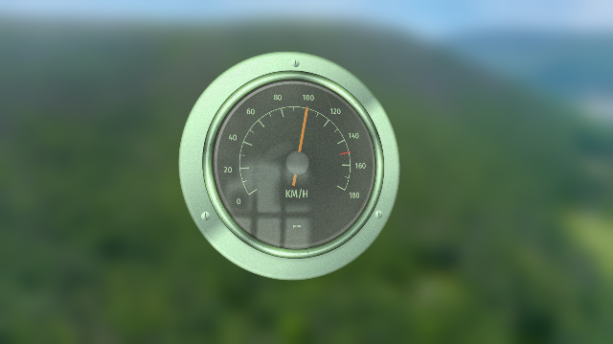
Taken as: km/h 100
